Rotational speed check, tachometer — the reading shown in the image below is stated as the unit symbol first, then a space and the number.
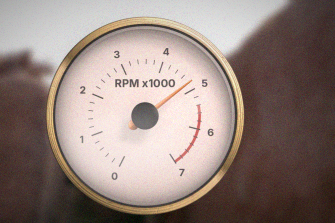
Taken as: rpm 4800
